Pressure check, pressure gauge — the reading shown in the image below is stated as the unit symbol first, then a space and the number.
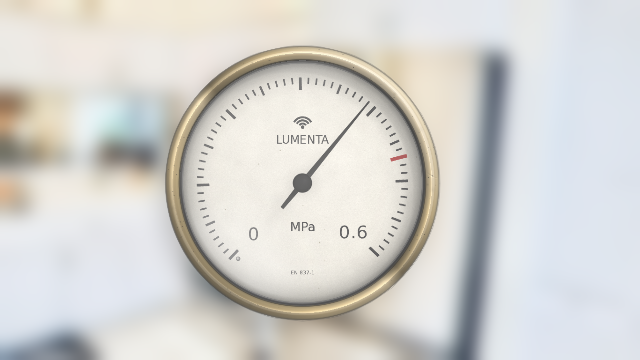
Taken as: MPa 0.39
